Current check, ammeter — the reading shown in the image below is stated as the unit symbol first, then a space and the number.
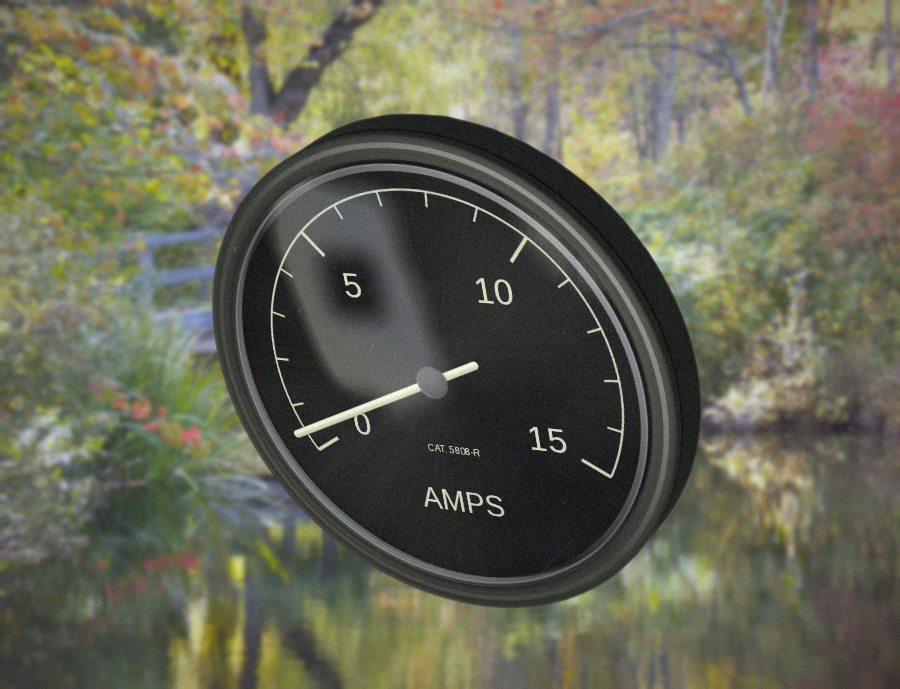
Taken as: A 0.5
